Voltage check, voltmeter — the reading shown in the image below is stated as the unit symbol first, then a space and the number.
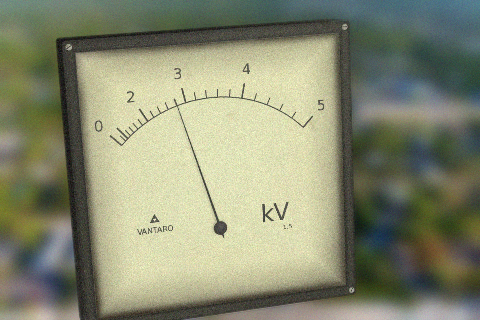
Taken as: kV 2.8
